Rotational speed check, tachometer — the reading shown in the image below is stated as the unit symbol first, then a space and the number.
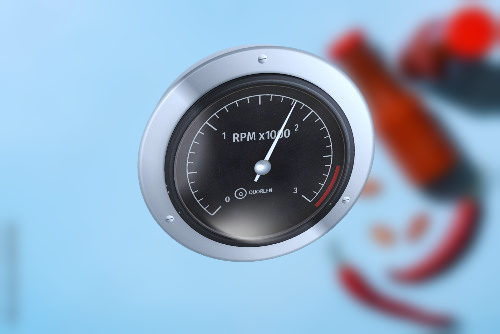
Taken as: rpm 1800
